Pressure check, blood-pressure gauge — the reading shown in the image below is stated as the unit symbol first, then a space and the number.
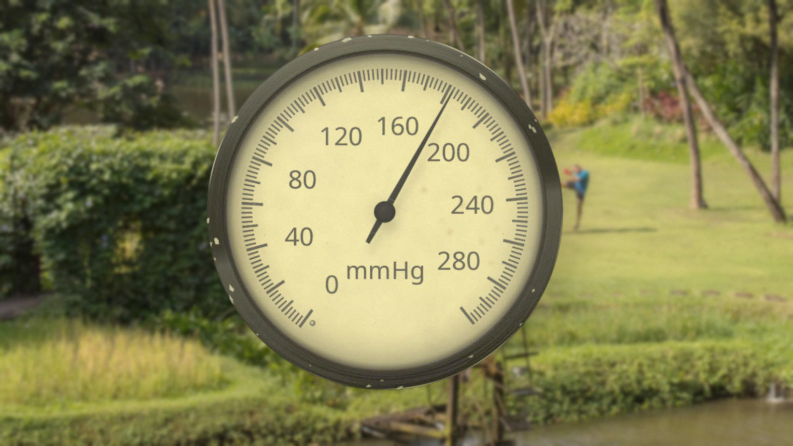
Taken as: mmHg 182
